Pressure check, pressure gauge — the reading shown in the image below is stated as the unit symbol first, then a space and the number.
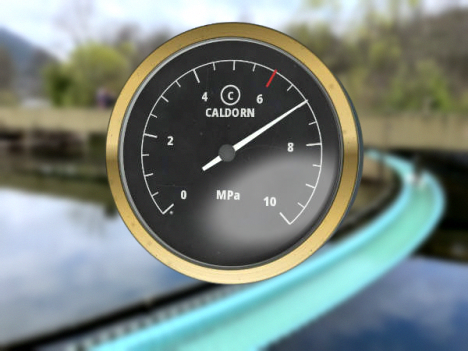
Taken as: MPa 7
